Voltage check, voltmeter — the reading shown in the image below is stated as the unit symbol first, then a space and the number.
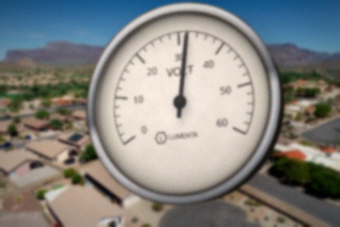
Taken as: V 32
